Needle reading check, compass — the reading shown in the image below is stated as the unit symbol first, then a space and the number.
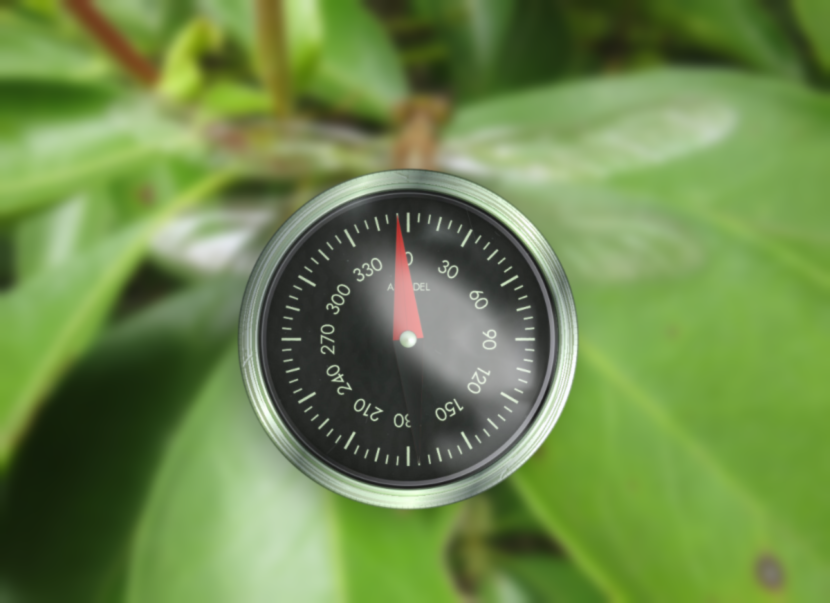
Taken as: ° 355
